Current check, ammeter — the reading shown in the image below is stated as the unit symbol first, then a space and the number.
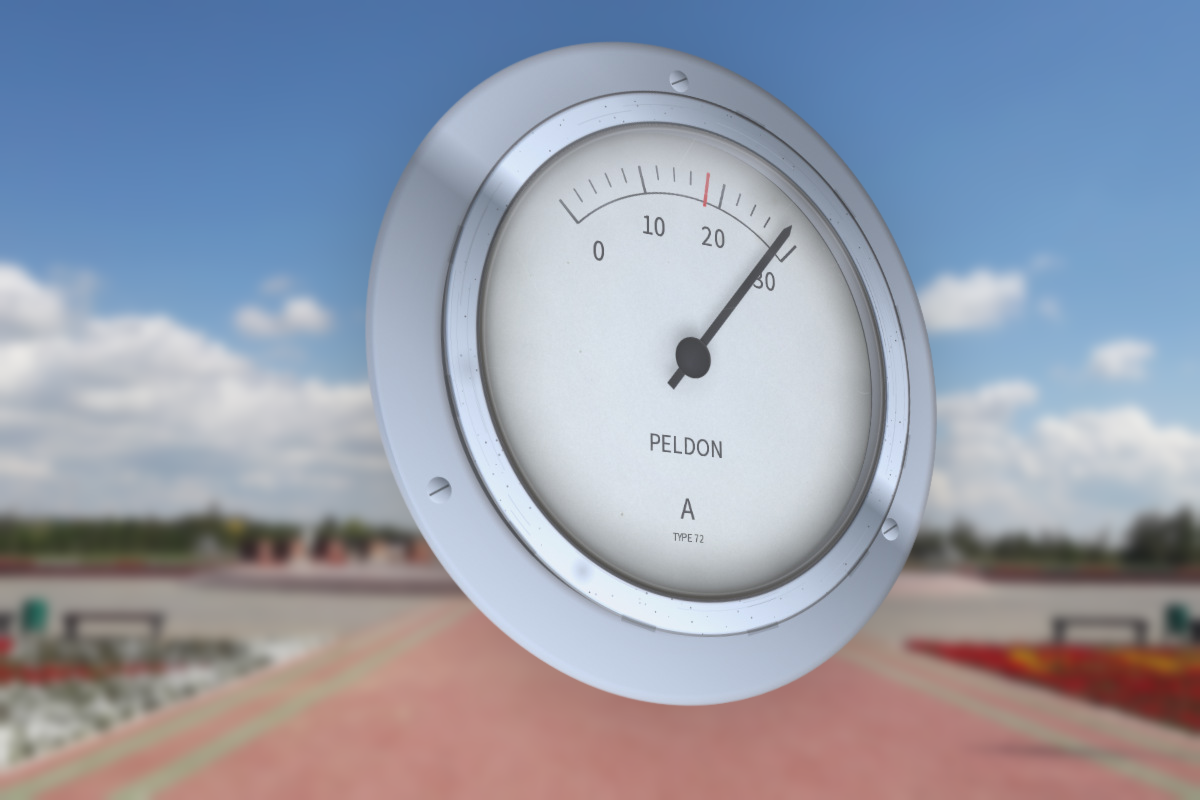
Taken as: A 28
